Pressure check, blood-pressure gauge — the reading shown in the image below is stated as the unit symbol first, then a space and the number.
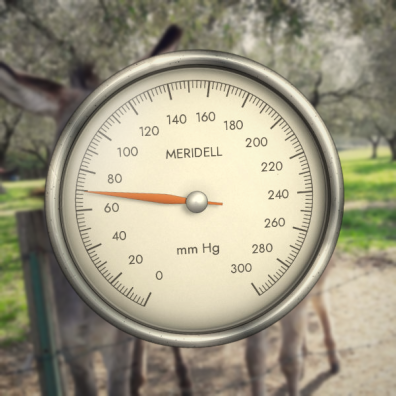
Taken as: mmHg 70
